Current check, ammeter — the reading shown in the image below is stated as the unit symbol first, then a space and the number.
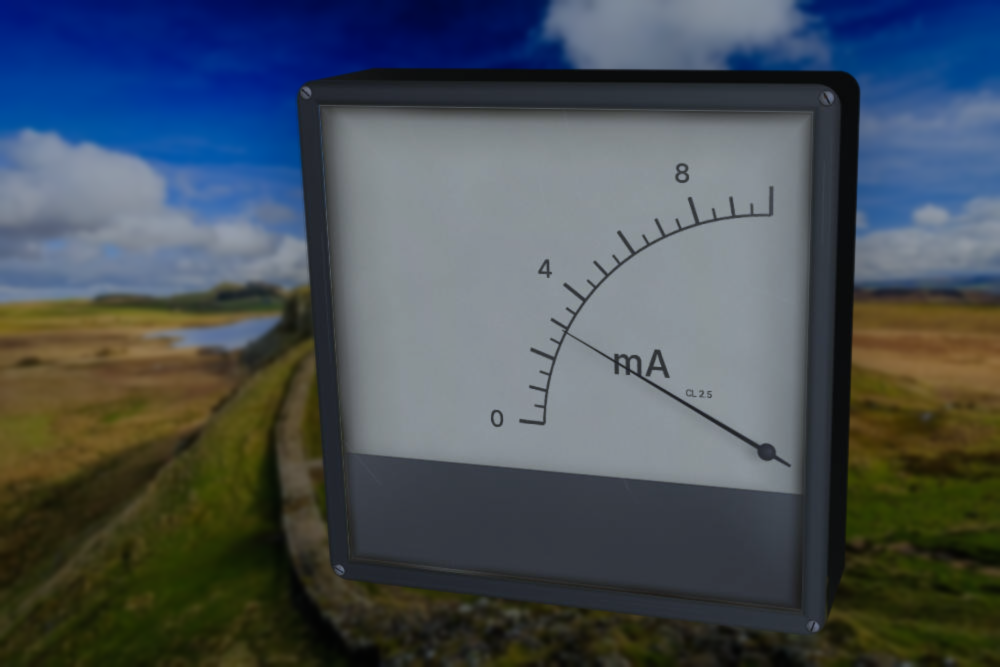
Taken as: mA 3
